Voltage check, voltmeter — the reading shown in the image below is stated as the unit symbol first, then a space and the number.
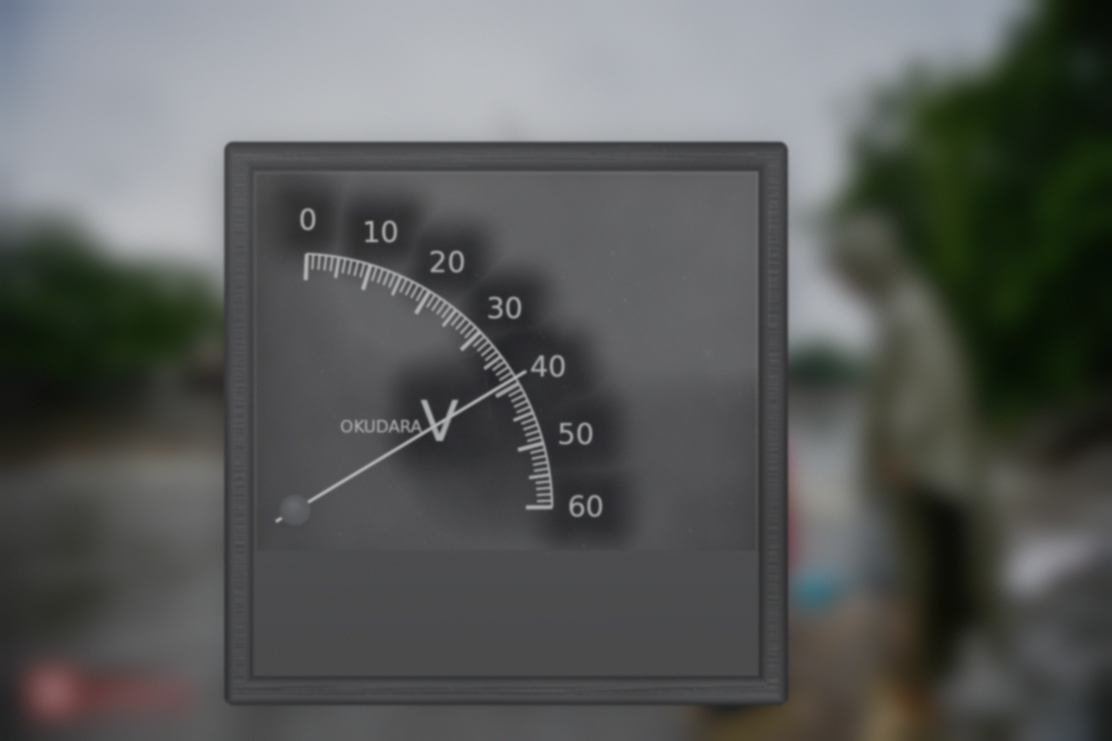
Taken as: V 39
